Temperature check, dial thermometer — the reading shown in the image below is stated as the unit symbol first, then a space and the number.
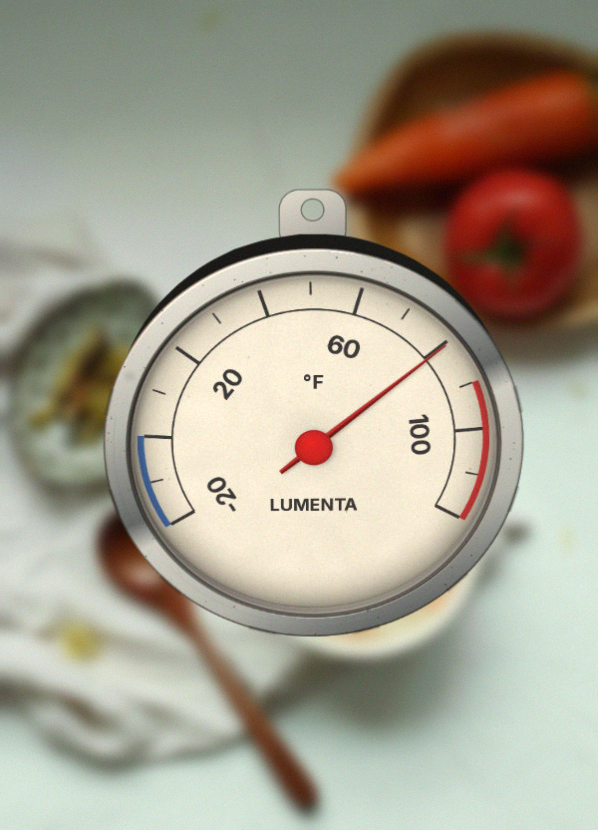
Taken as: °F 80
